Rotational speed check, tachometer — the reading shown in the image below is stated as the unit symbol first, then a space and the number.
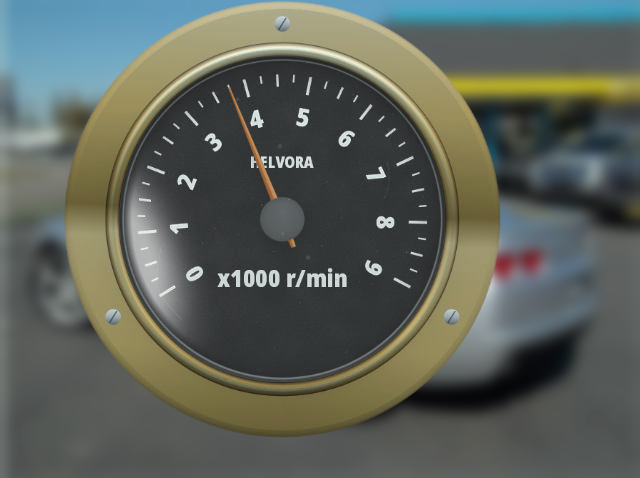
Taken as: rpm 3750
